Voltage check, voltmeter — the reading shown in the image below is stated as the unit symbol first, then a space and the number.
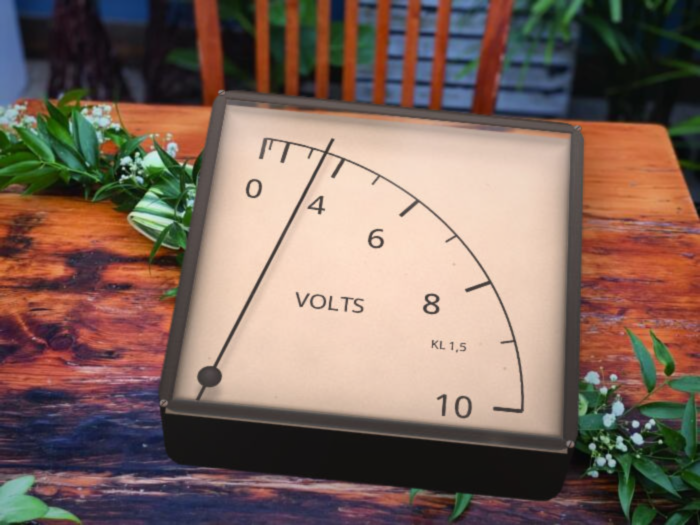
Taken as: V 3.5
